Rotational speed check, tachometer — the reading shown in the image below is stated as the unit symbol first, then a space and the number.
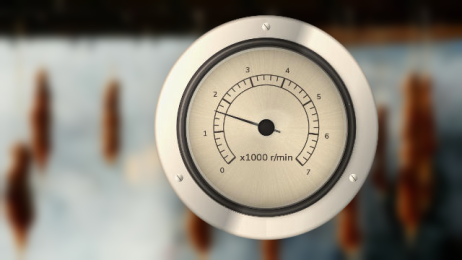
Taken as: rpm 1600
